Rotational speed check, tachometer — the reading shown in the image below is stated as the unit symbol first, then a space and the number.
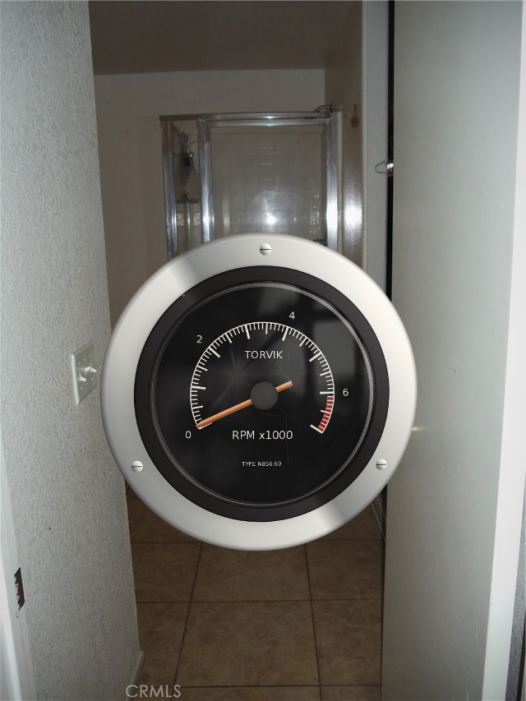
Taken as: rpm 100
